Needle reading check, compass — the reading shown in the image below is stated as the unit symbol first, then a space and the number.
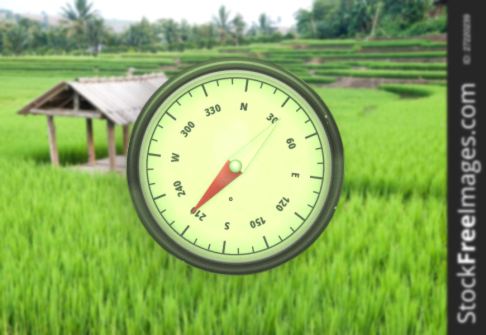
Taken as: ° 215
